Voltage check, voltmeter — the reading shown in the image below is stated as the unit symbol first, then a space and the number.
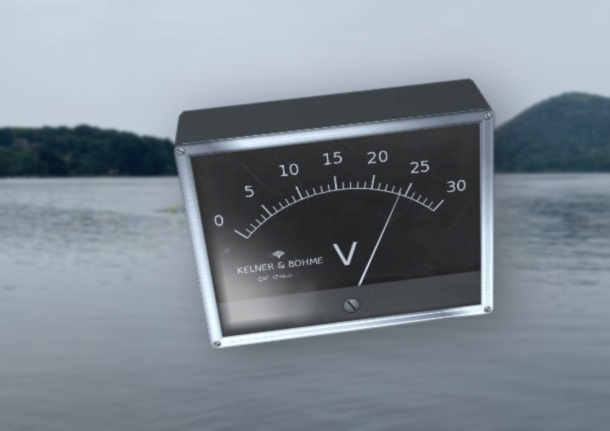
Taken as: V 24
